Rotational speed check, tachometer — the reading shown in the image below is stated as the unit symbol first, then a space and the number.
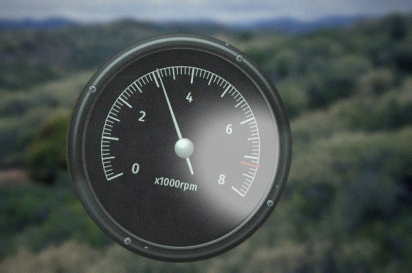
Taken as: rpm 3100
